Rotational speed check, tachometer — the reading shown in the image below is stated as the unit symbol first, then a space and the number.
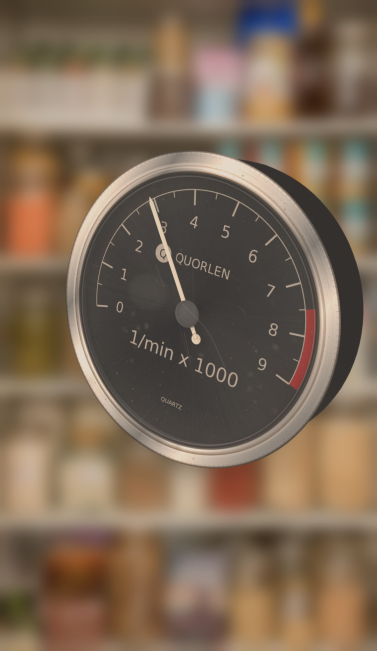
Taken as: rpm 3000
